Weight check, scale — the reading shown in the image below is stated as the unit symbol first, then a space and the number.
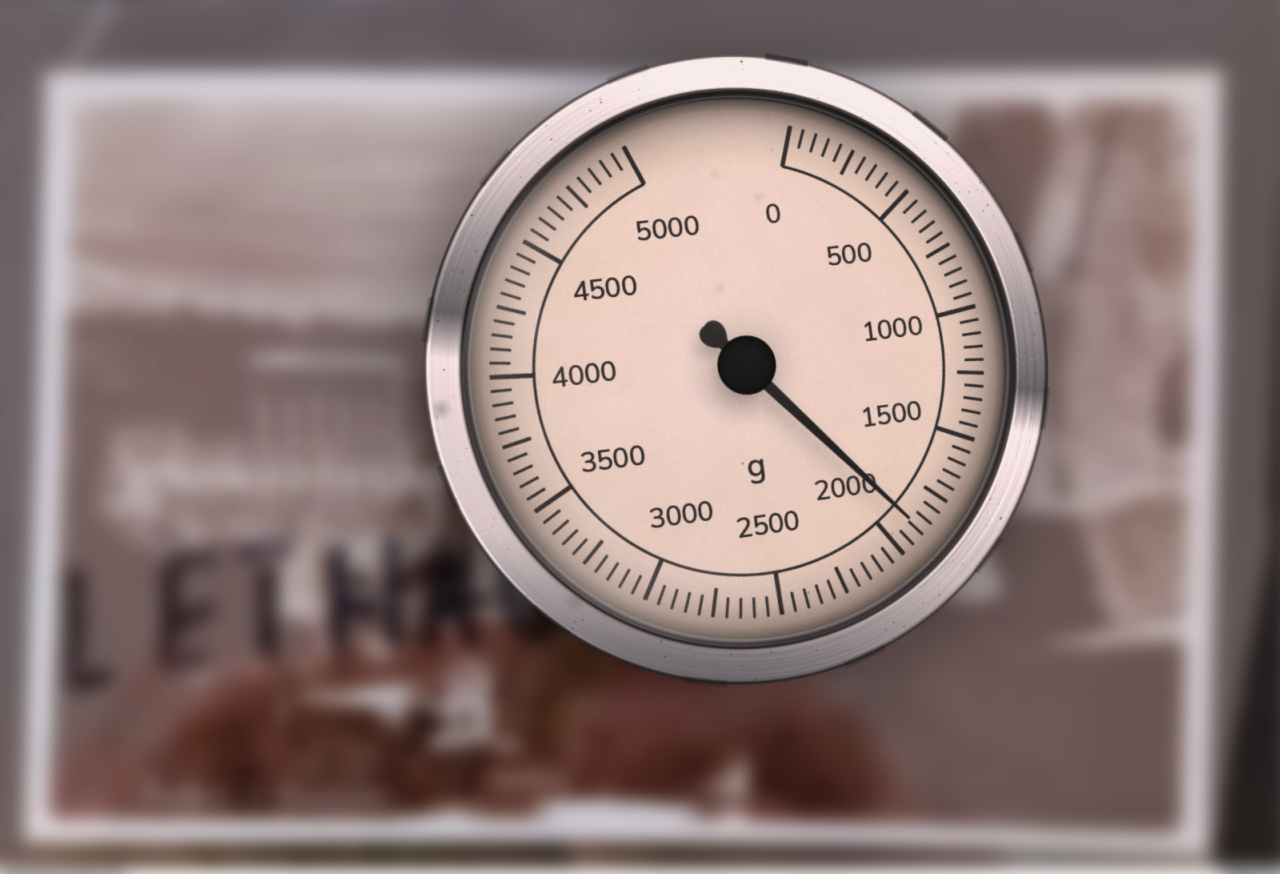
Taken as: g 1900
